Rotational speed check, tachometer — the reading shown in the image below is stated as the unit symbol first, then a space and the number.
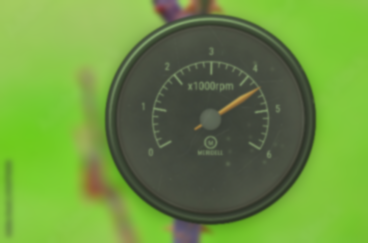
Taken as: rpm 4400
